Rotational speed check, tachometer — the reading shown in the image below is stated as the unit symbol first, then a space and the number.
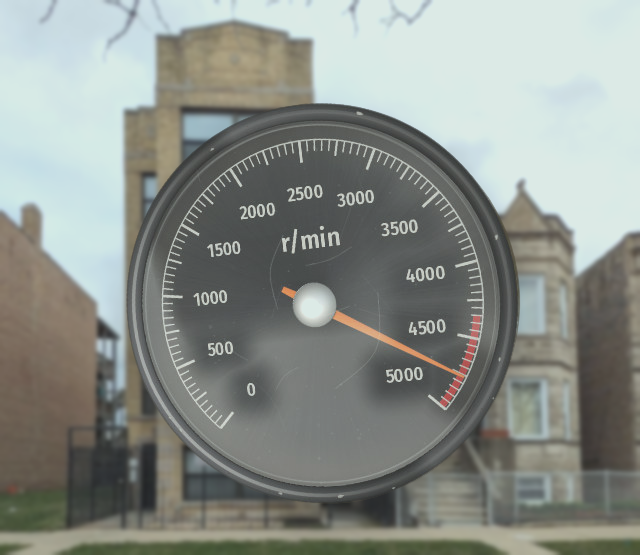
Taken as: rpm 4750
